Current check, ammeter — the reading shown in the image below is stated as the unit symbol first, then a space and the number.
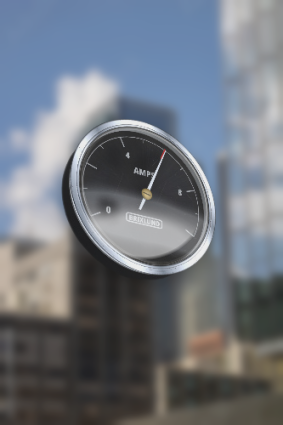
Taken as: A 6
